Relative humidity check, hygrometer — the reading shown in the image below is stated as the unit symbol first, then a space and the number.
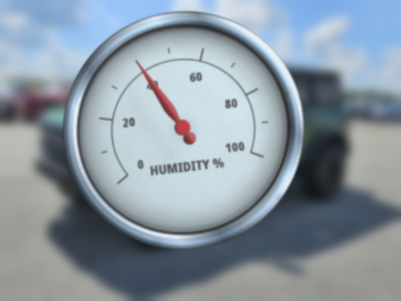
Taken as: % 40
